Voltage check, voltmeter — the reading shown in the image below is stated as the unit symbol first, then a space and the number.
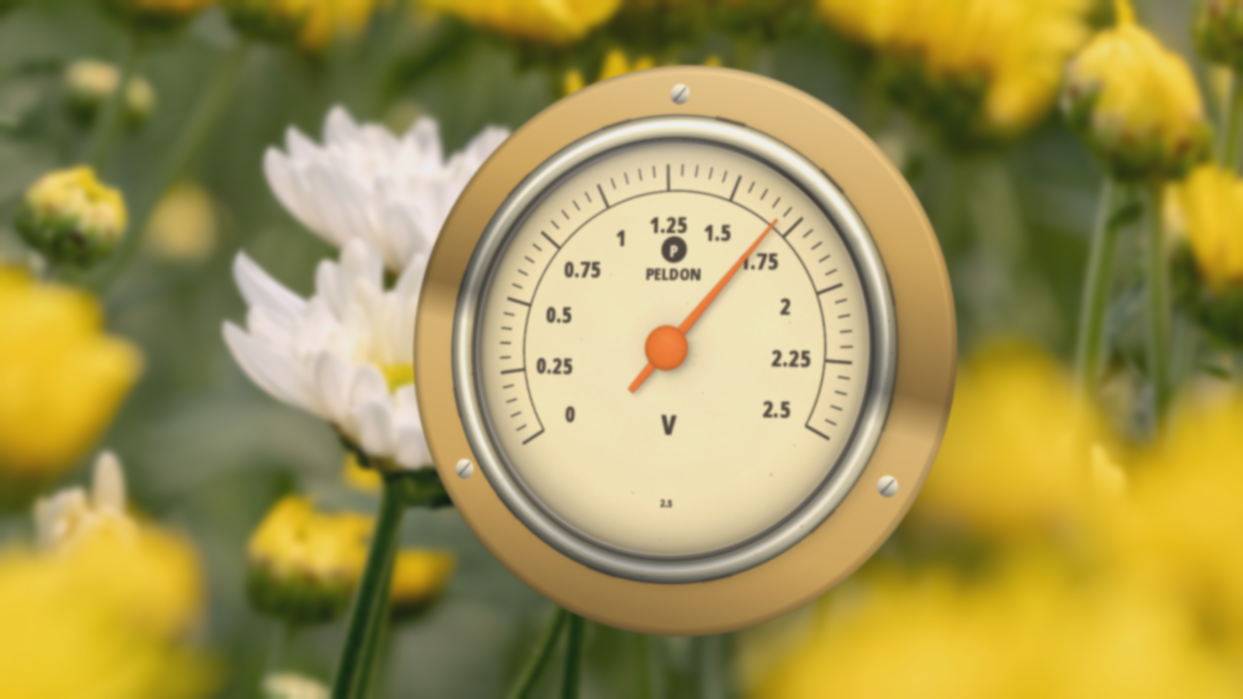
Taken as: V 1.7
